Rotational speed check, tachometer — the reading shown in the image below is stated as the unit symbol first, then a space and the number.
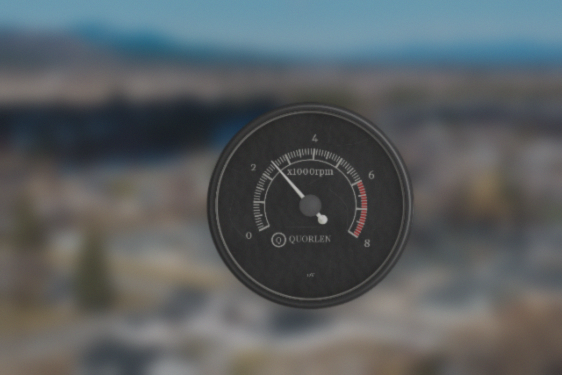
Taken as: rpm 2500
